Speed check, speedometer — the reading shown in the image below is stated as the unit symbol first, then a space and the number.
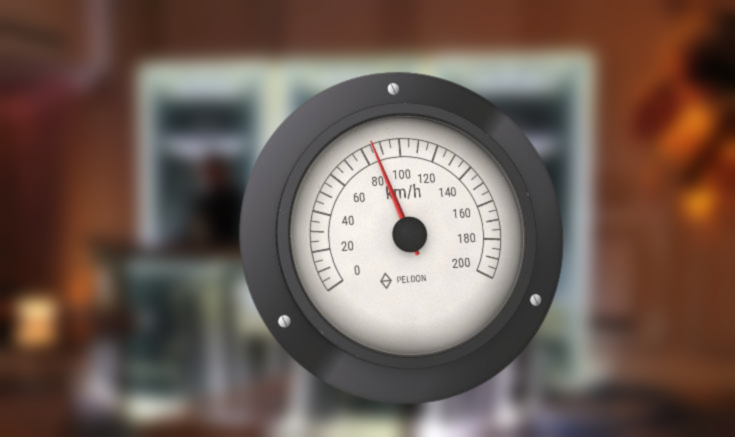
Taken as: km/h 85
